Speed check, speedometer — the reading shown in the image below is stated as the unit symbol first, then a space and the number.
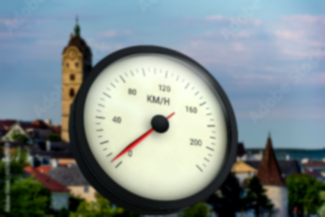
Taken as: km/h 5
